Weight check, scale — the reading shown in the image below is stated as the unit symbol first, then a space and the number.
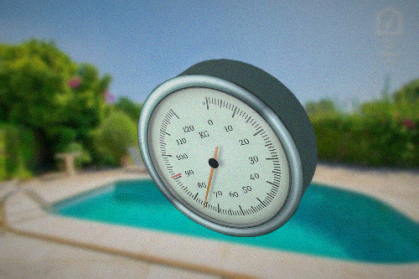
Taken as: kg 75
